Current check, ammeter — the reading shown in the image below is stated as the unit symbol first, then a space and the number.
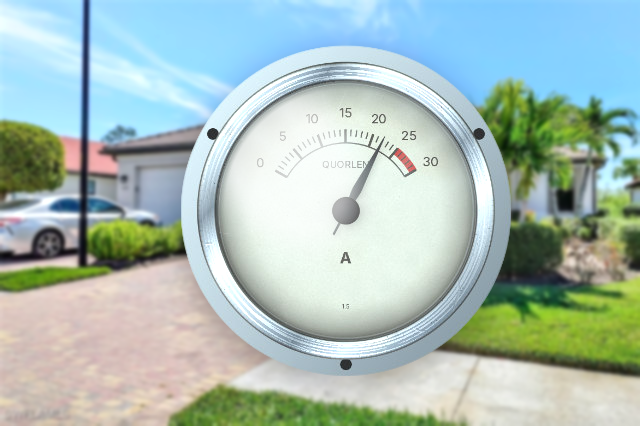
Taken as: A 22
